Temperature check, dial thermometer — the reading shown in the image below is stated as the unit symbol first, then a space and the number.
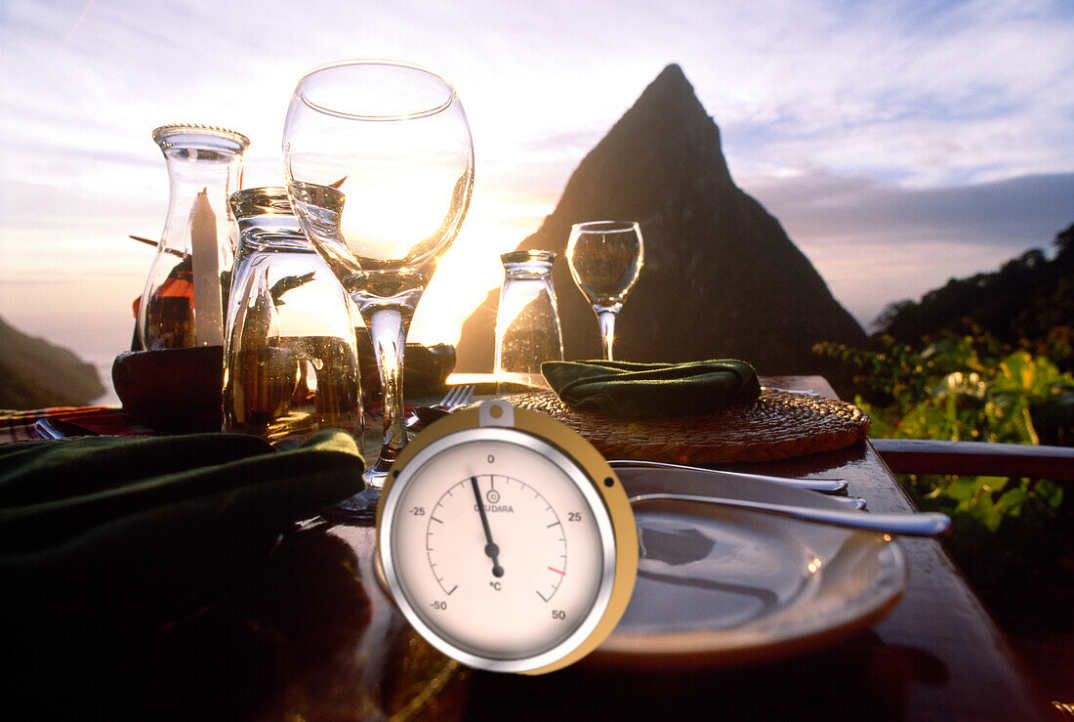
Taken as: °C -5
